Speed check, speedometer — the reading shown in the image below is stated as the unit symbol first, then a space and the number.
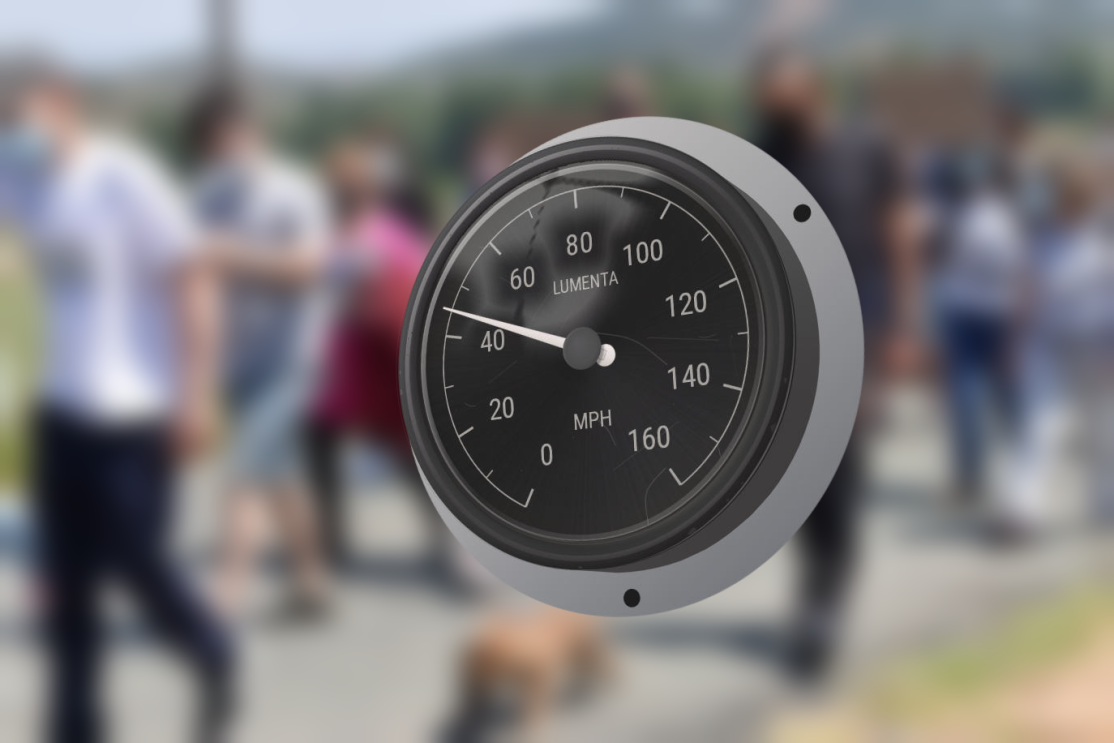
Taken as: mph 45
